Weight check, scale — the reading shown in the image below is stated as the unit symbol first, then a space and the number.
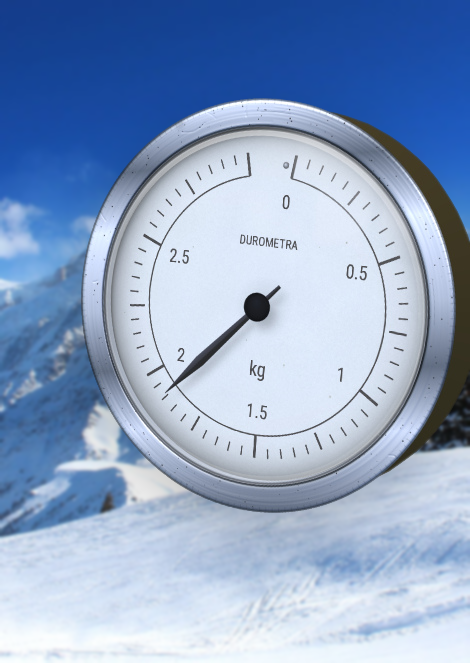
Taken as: kg 1.9
